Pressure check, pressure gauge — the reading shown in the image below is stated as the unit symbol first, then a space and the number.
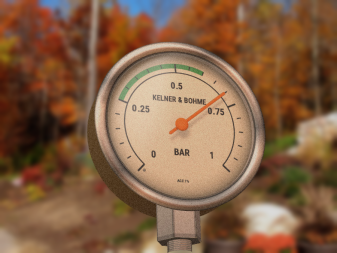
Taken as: bar 0.7
